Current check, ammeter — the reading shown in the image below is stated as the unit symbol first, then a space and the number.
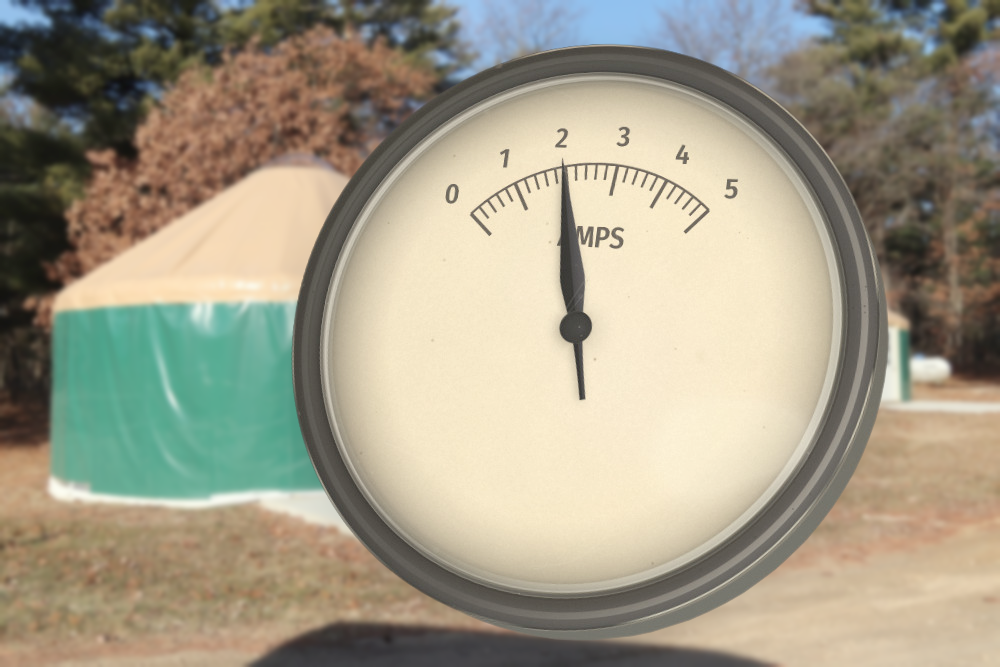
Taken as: A 2
